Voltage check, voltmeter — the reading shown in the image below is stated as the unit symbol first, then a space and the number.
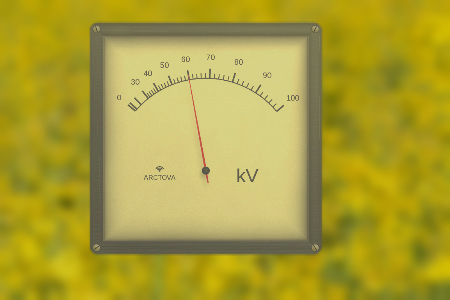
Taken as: kV 60
